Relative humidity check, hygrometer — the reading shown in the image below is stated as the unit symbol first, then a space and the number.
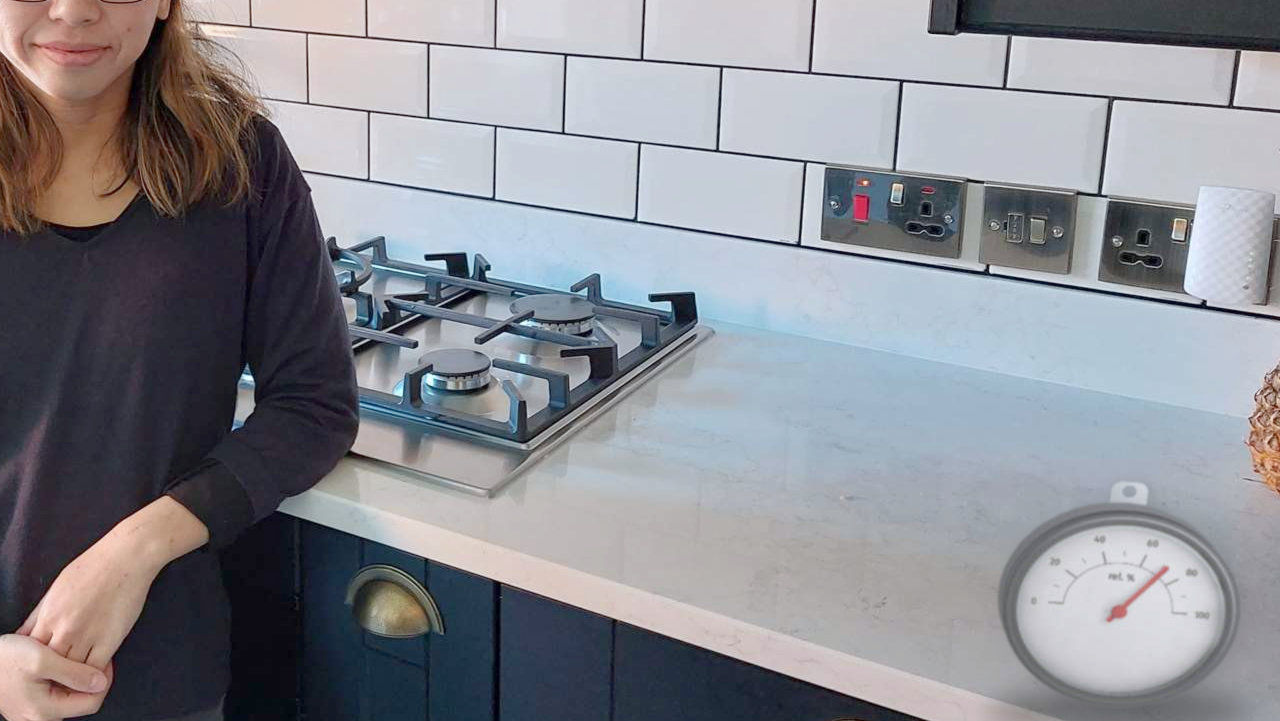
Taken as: % 70
